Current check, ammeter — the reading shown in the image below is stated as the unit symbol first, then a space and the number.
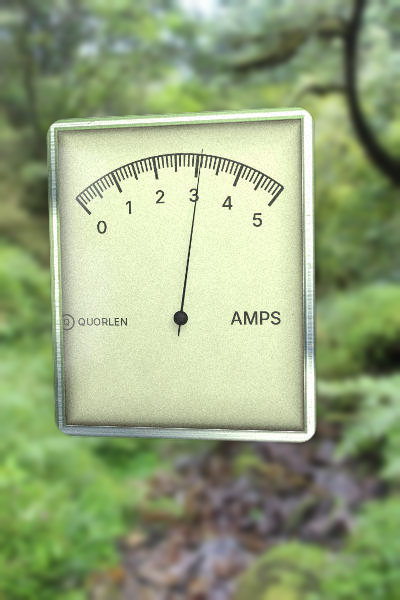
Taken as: A 3.1
